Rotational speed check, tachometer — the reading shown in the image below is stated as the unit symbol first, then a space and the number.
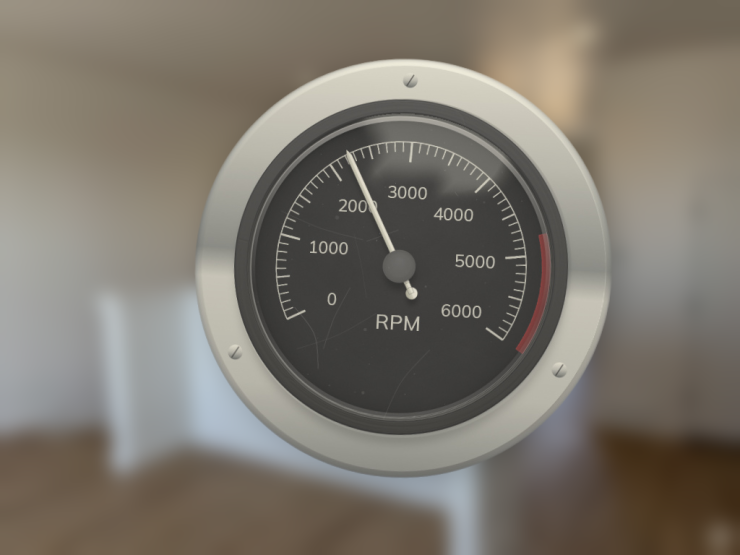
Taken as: rpm 2250
